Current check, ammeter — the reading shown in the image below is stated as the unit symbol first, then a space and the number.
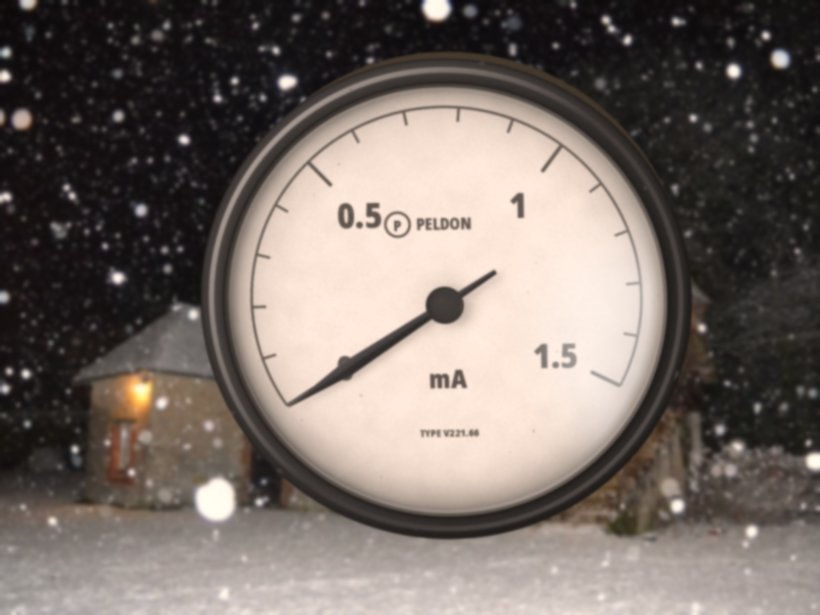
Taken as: mA 0
